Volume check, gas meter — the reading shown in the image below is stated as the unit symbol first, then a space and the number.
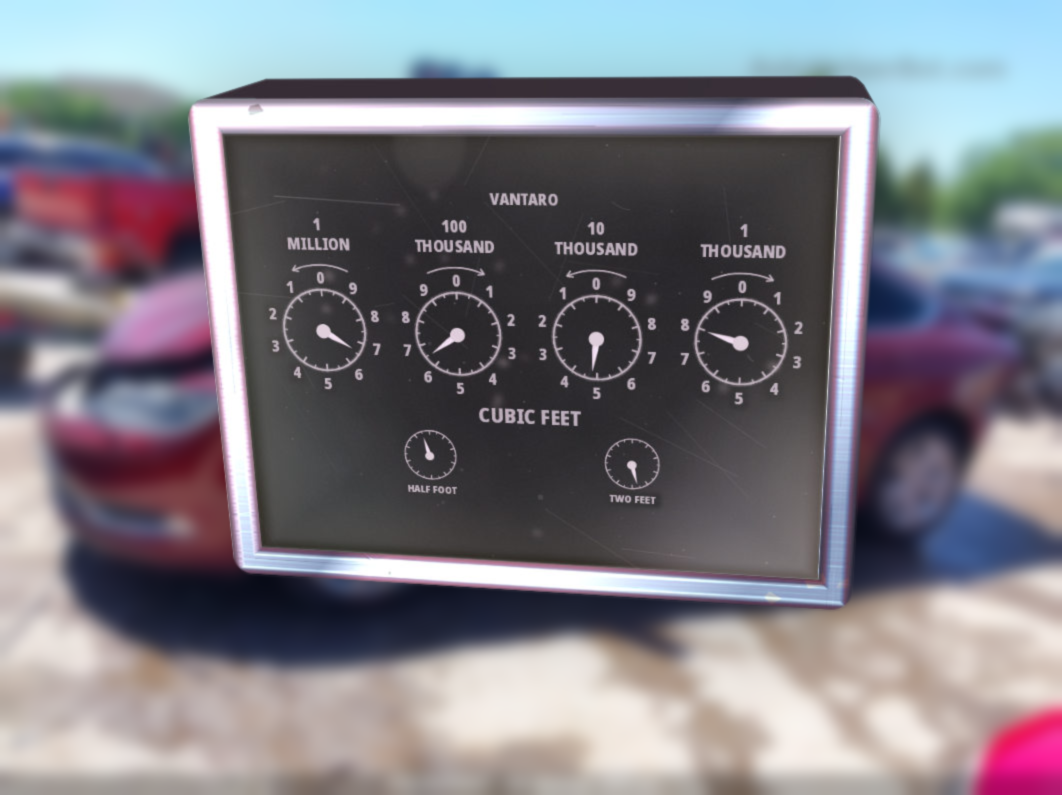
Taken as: ft³ 664800
